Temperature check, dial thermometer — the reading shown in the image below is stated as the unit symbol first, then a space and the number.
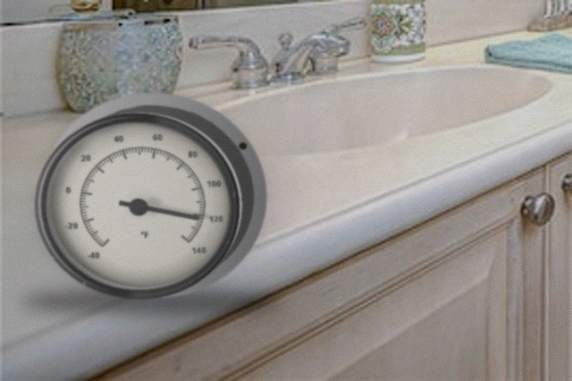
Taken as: °F 120
